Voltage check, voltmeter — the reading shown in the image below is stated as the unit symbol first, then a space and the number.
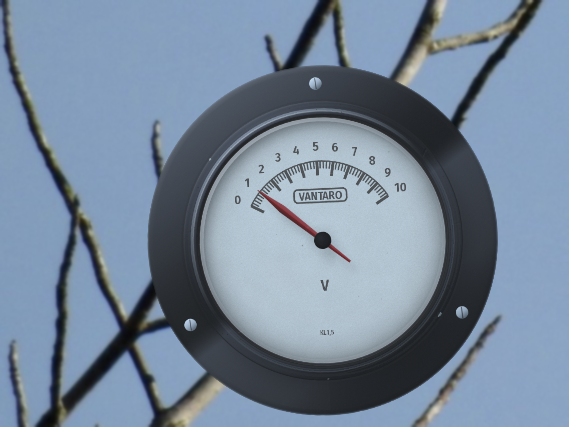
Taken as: V 1
